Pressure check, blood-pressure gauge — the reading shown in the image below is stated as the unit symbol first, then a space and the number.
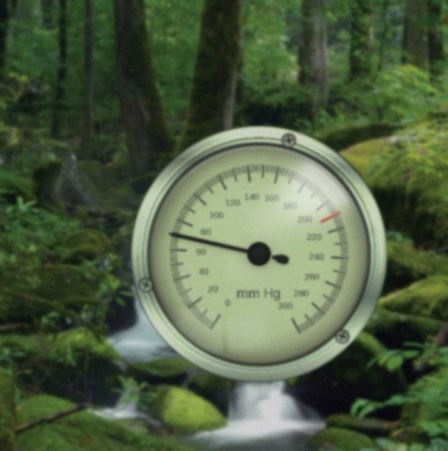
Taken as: mmHg 70
